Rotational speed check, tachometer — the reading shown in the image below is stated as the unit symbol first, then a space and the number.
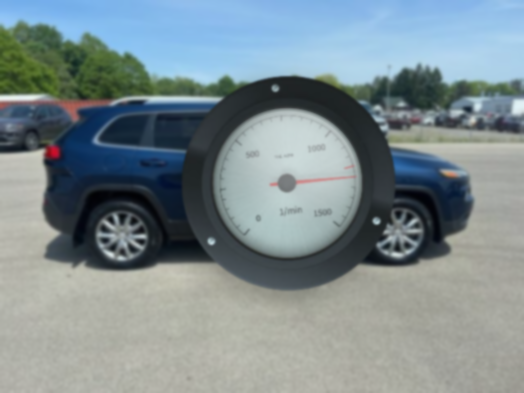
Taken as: rpm 1250
